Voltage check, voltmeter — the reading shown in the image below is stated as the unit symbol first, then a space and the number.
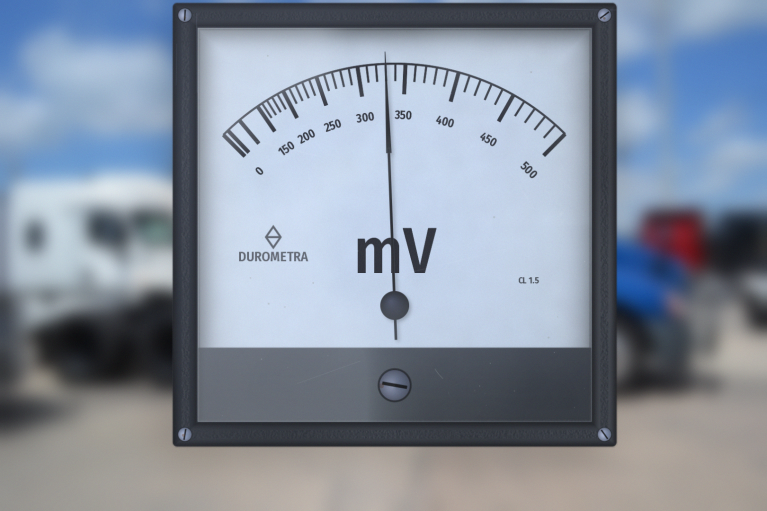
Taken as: mV 330
